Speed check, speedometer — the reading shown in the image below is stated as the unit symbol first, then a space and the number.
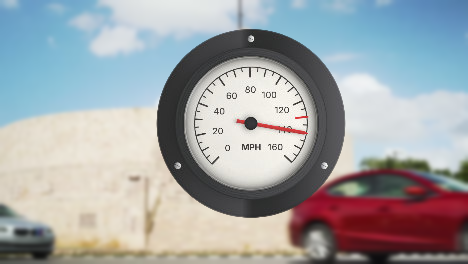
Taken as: mph 140
